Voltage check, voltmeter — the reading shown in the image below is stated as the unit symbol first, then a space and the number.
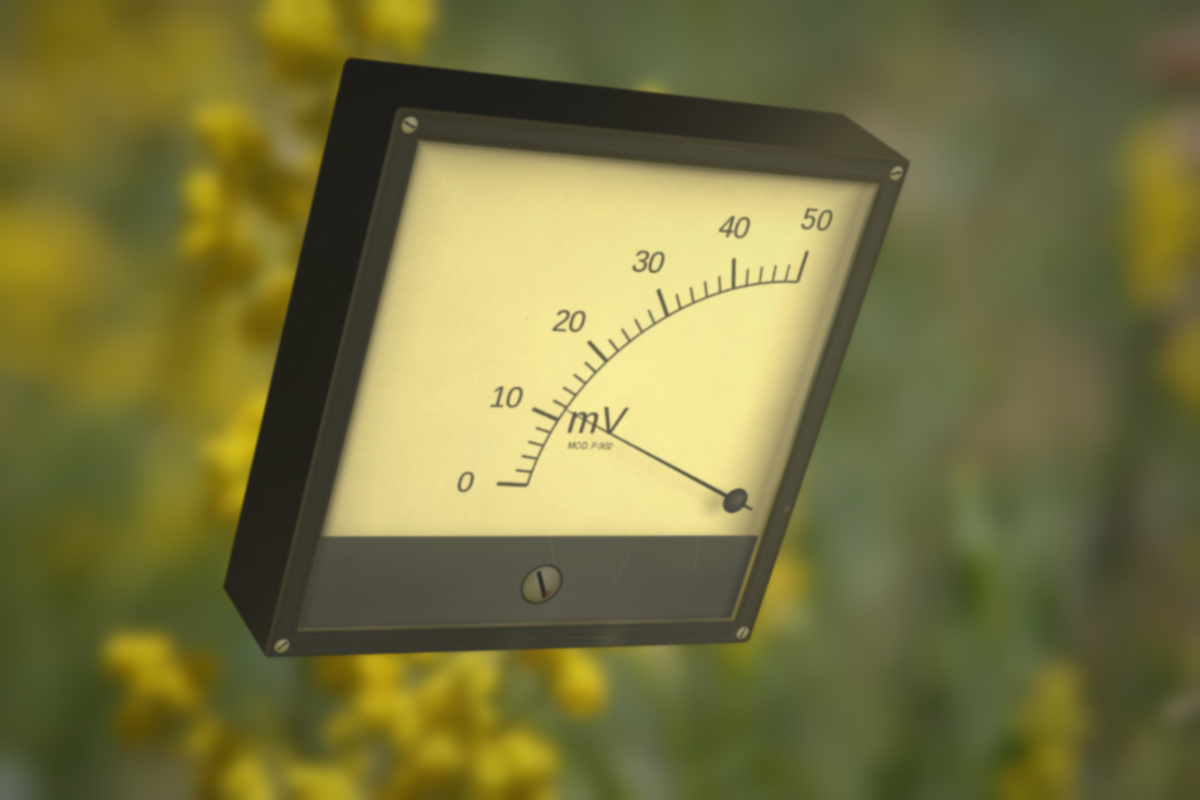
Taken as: mV 12
